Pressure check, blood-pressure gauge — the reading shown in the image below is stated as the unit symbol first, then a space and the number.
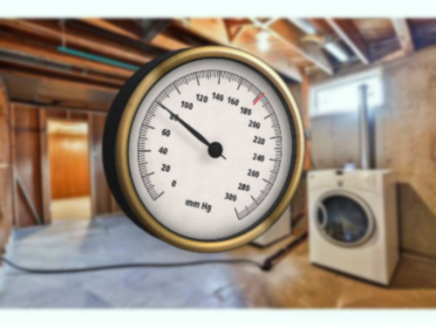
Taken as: mmHg 80
